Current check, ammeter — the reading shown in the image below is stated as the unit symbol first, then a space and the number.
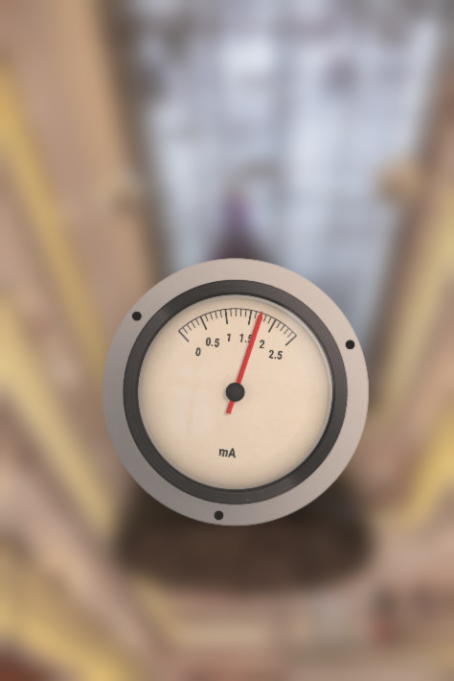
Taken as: mA 1.7
